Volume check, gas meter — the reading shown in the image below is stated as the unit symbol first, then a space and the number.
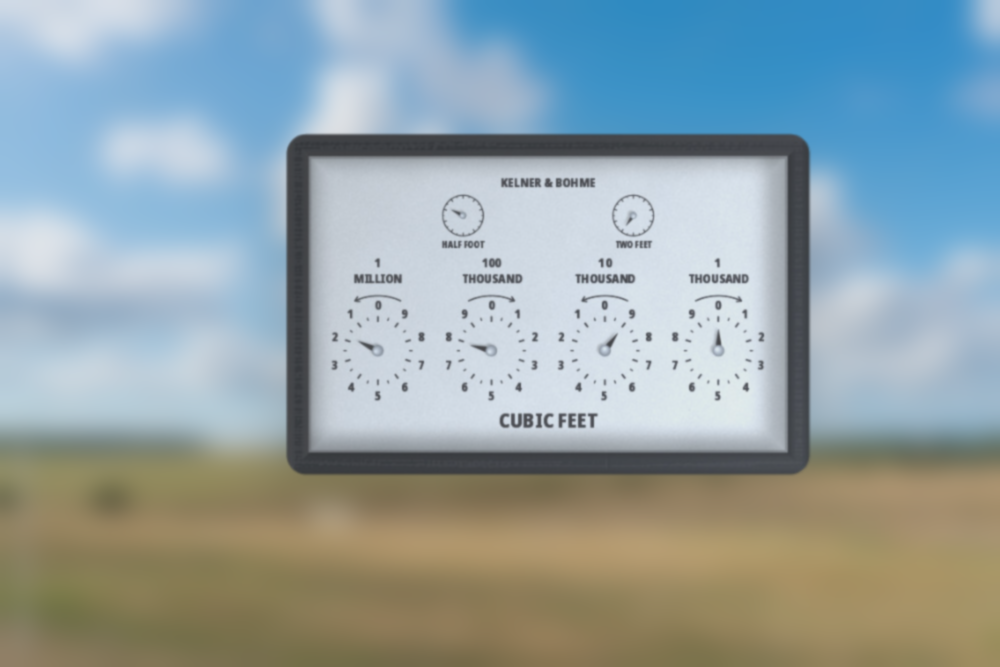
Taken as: ft³ 179000
